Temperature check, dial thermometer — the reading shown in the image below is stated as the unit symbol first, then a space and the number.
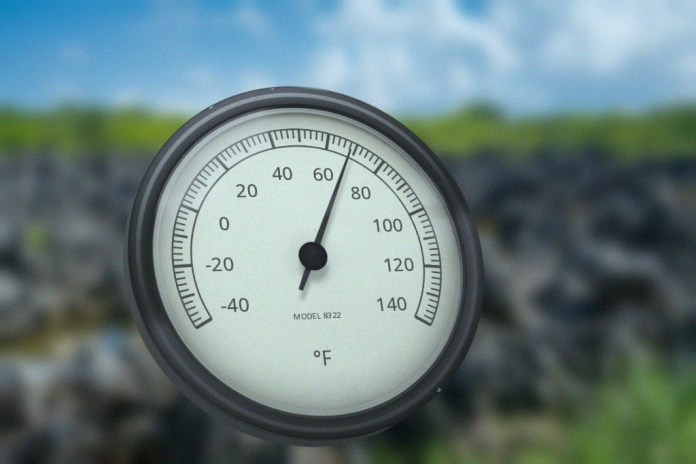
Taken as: °F 68
